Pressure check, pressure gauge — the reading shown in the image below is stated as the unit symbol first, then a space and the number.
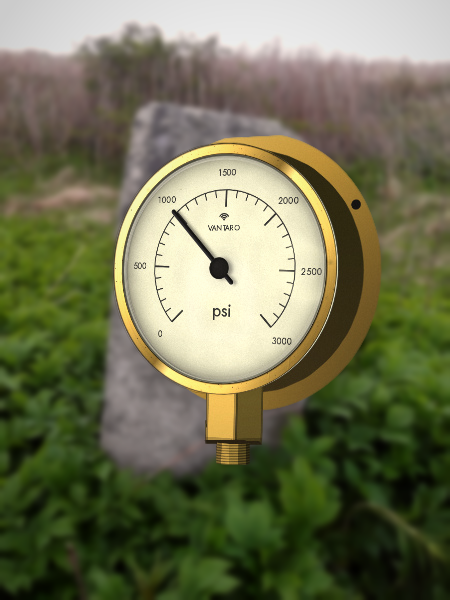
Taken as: psi 1000
